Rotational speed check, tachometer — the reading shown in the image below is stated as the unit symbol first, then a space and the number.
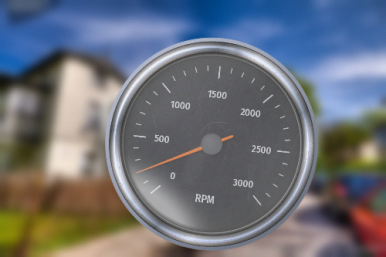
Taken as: rpm 200
